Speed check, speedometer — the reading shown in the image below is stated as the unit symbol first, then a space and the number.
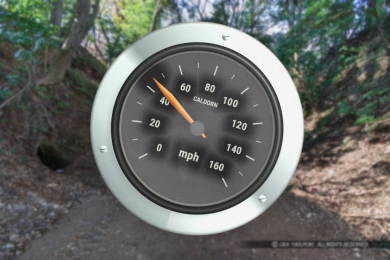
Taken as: mph 45
